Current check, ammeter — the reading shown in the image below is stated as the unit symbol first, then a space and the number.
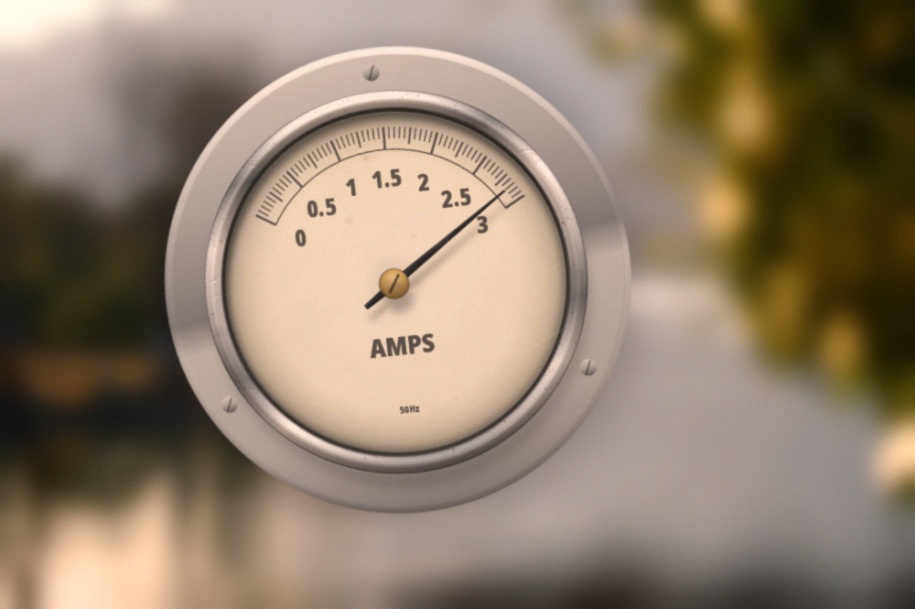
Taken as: A 2.85
